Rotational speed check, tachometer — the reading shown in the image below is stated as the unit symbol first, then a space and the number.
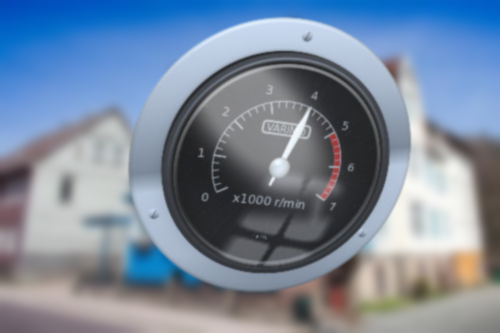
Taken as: rpm 4000
